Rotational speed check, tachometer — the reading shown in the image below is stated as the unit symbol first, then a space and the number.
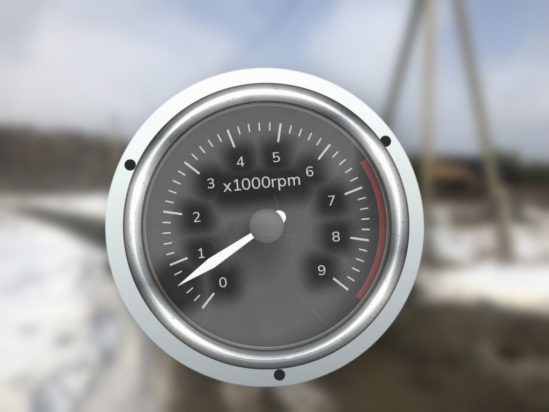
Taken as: rpm 600
